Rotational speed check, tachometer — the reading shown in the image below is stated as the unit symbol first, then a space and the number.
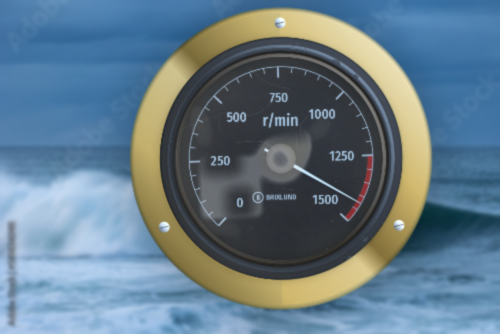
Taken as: rpm 1425
